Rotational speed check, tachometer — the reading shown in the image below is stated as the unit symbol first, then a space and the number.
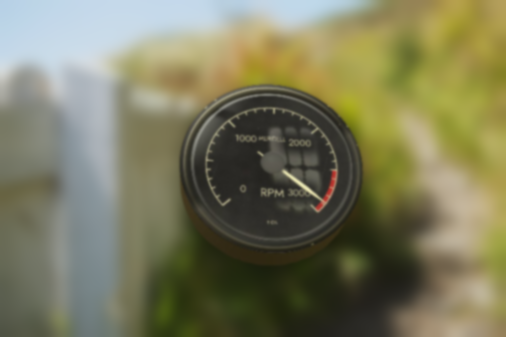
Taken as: rpm 2900
